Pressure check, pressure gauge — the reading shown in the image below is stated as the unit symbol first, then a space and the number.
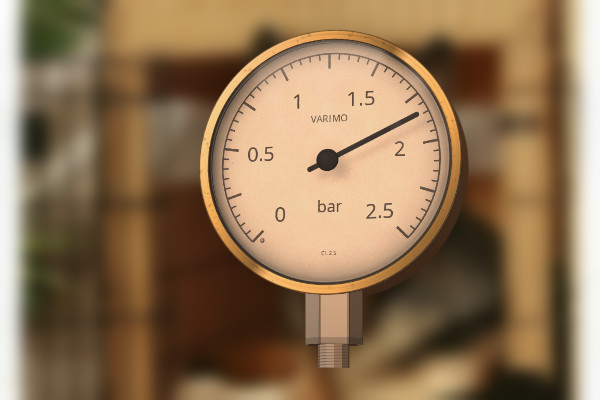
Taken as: bar 1.85
